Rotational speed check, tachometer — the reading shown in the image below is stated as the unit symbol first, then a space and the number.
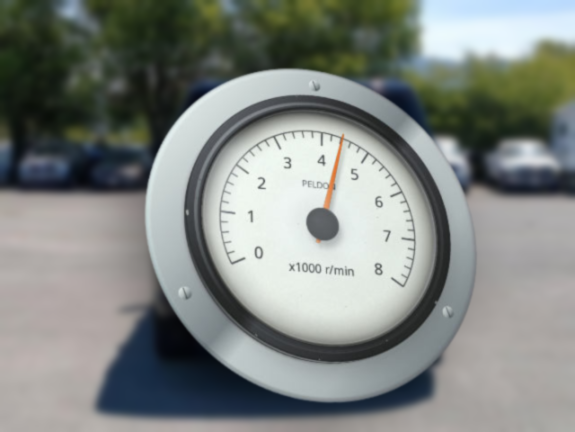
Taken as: rpm 4400
